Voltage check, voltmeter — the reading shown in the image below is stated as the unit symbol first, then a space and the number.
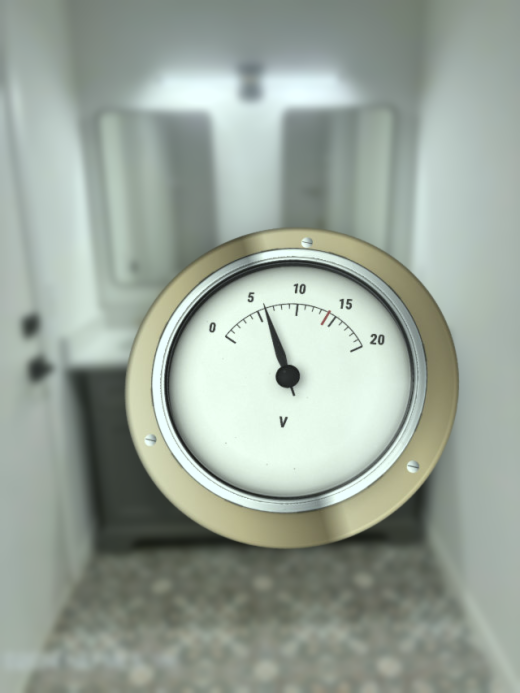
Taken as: V 6
